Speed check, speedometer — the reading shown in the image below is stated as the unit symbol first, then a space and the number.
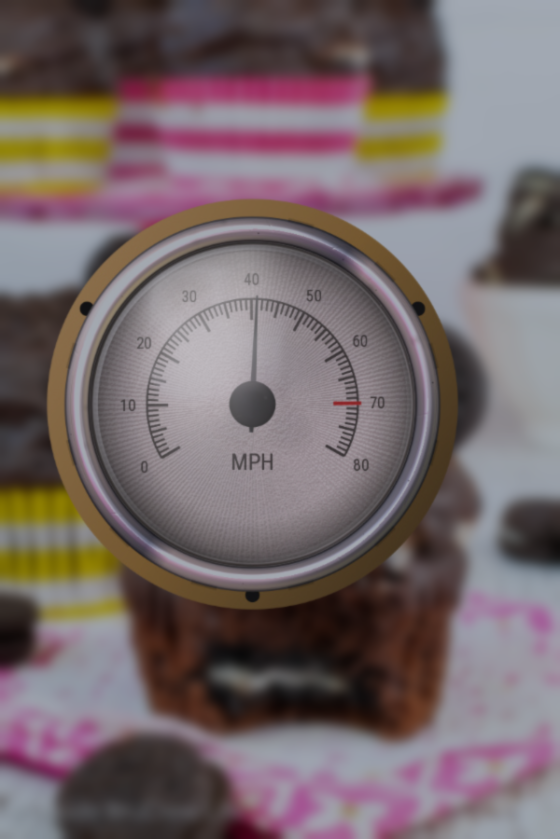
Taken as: mph 41
